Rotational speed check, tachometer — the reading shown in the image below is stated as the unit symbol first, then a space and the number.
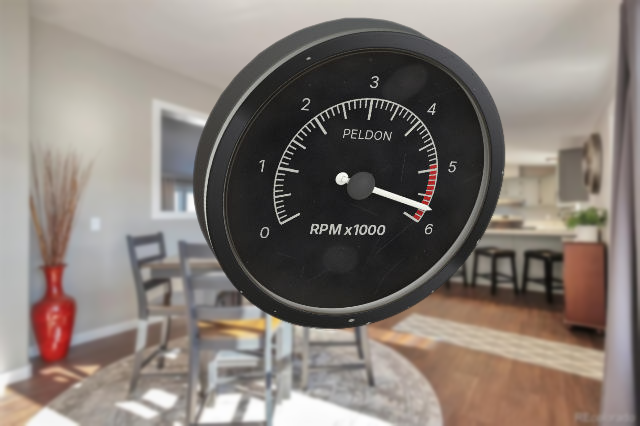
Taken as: rpm 5700
